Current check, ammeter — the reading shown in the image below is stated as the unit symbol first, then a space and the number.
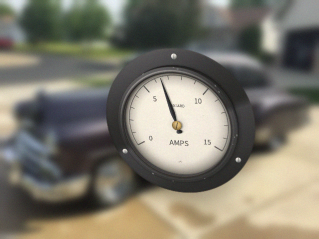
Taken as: A 6.5
